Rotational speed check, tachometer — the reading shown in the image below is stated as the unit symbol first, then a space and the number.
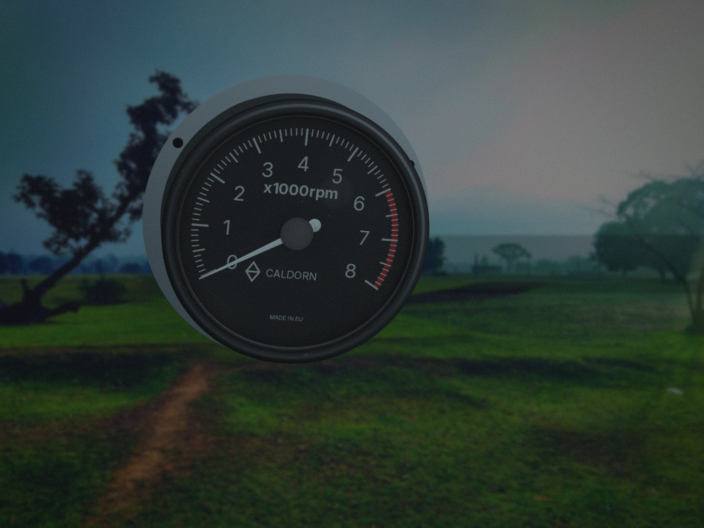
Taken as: rpm 0
